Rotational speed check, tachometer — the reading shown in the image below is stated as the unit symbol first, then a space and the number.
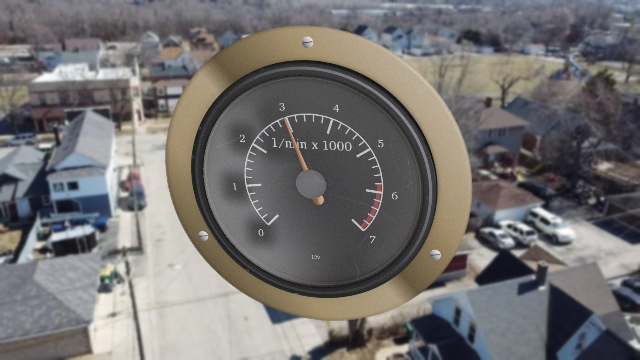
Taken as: rpm 3000
